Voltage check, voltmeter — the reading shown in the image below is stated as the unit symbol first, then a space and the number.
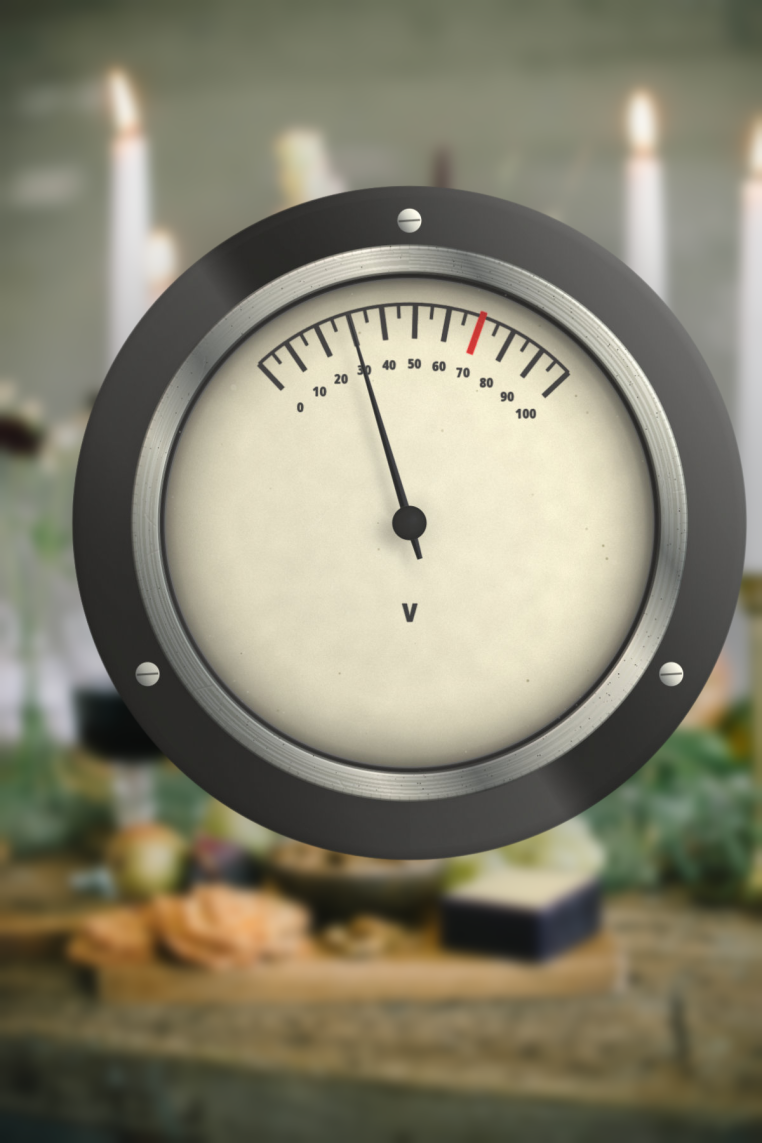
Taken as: V 30
